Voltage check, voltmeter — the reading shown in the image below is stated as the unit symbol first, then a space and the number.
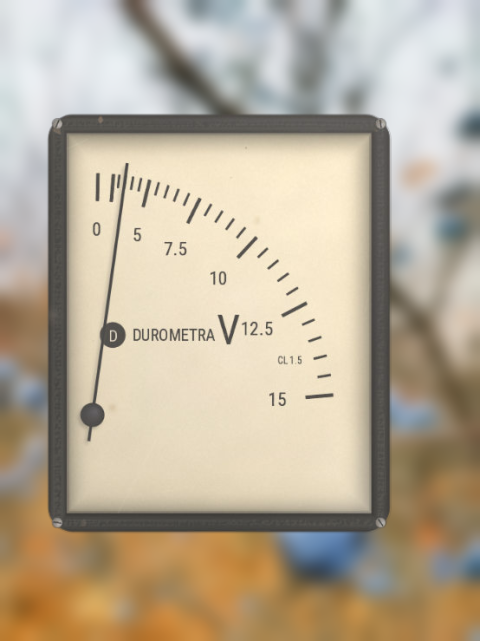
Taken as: V 3.5
